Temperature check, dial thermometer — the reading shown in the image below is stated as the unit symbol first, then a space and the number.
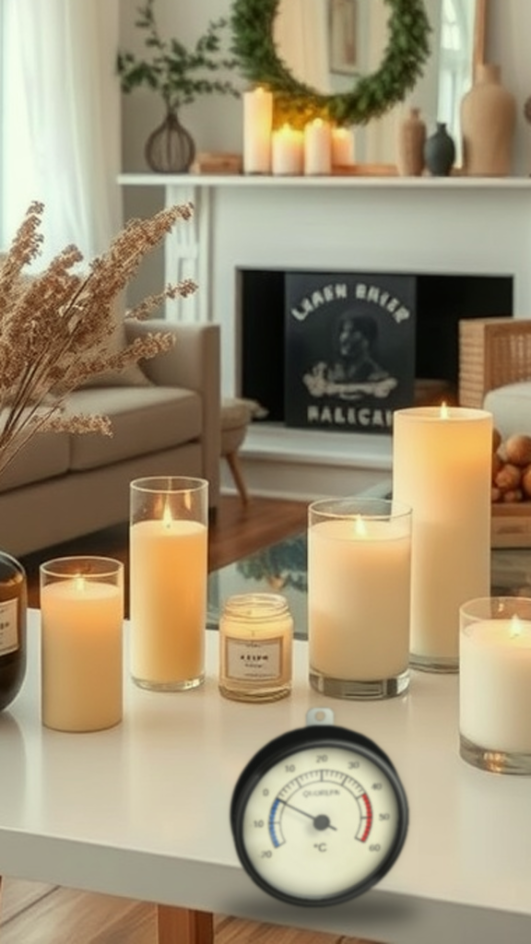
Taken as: °C 0
